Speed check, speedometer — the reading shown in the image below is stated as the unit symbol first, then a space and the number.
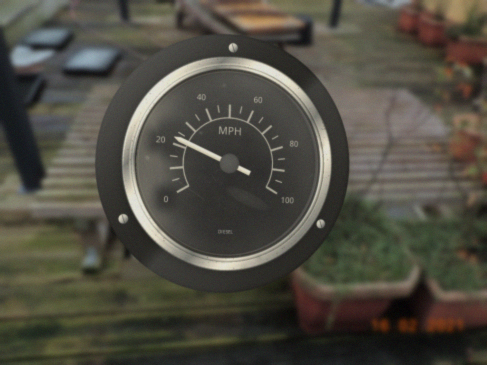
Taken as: mph 22.5
